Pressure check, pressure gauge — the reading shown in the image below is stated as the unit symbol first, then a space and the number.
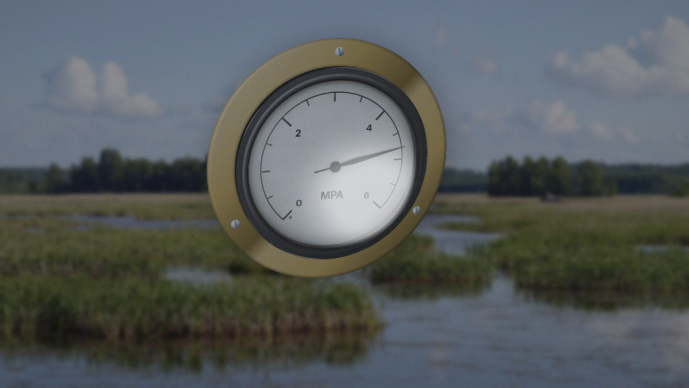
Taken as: MPa 4.75
